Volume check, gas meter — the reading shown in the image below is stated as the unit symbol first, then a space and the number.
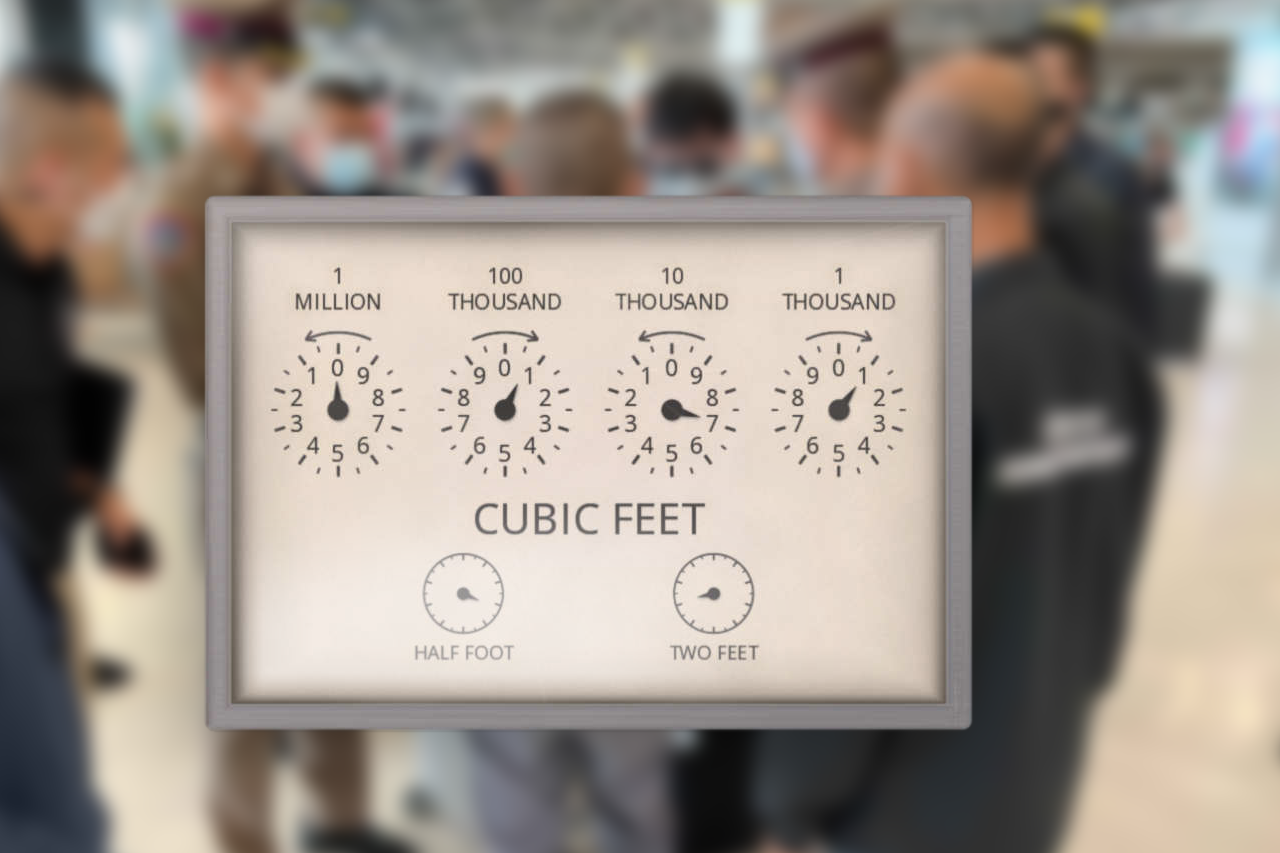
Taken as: ft³ 7100
